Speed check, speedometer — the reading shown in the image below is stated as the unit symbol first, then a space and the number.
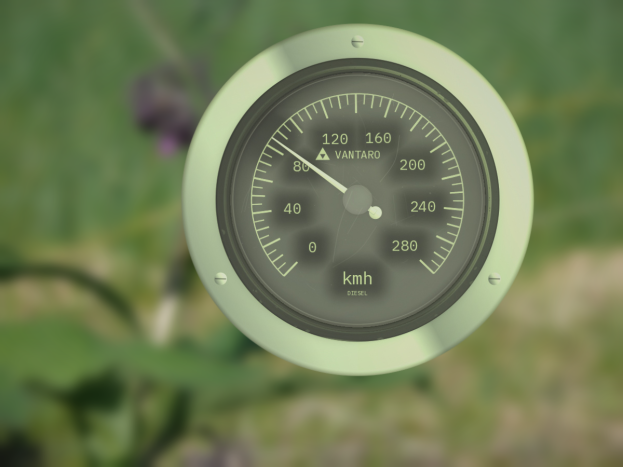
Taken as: km/h 85
